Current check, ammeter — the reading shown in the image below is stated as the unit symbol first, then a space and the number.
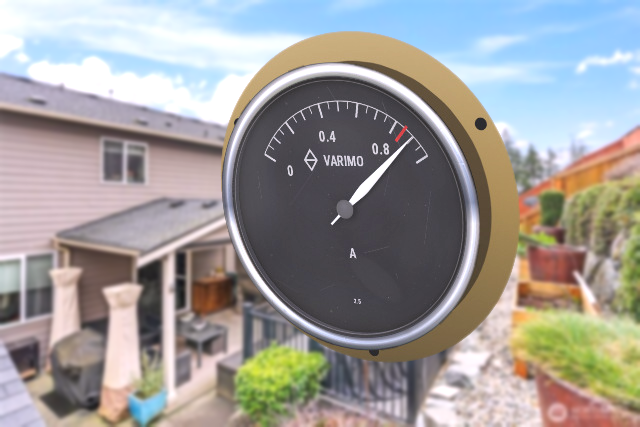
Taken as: A 0.9
